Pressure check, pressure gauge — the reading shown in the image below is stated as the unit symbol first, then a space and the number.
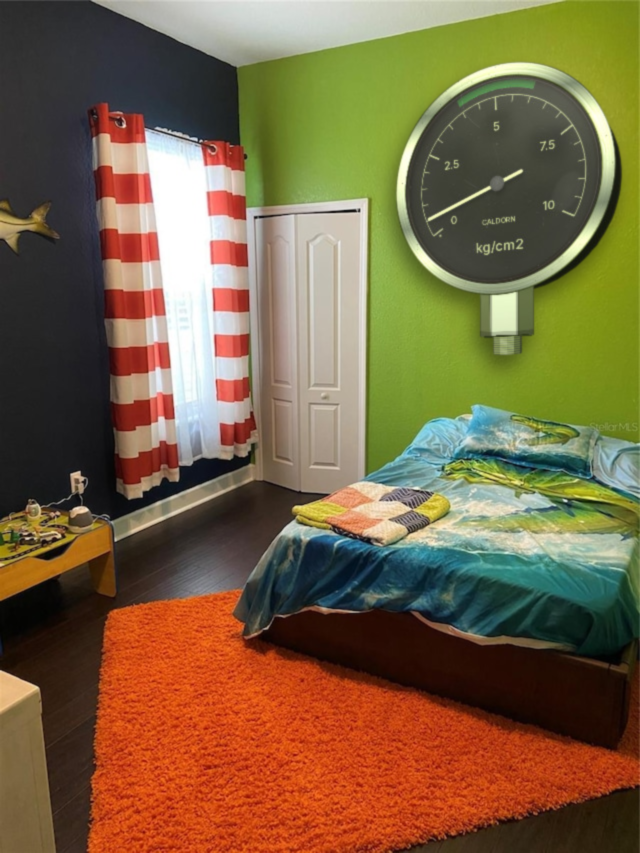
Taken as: kg/cm² 0.5
